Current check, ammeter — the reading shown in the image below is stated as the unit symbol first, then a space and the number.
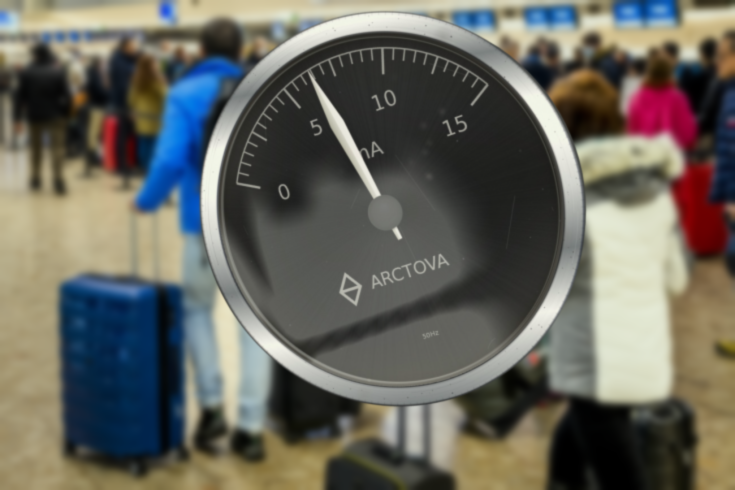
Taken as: mA 6.5
